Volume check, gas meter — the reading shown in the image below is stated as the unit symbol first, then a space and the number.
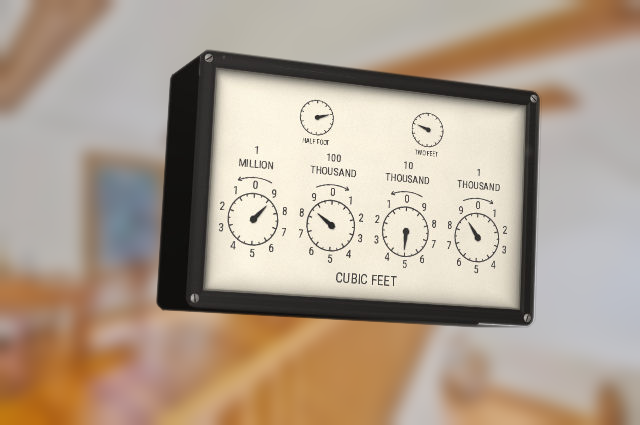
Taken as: ft³ 884900
